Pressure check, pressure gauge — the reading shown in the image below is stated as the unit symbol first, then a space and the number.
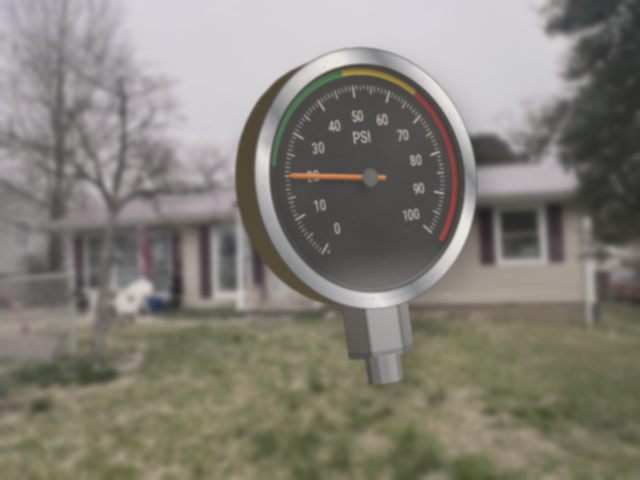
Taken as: psi 20
